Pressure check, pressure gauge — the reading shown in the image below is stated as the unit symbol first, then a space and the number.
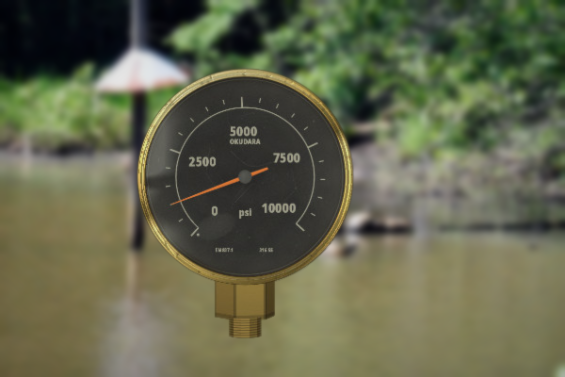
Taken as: psi 1000
